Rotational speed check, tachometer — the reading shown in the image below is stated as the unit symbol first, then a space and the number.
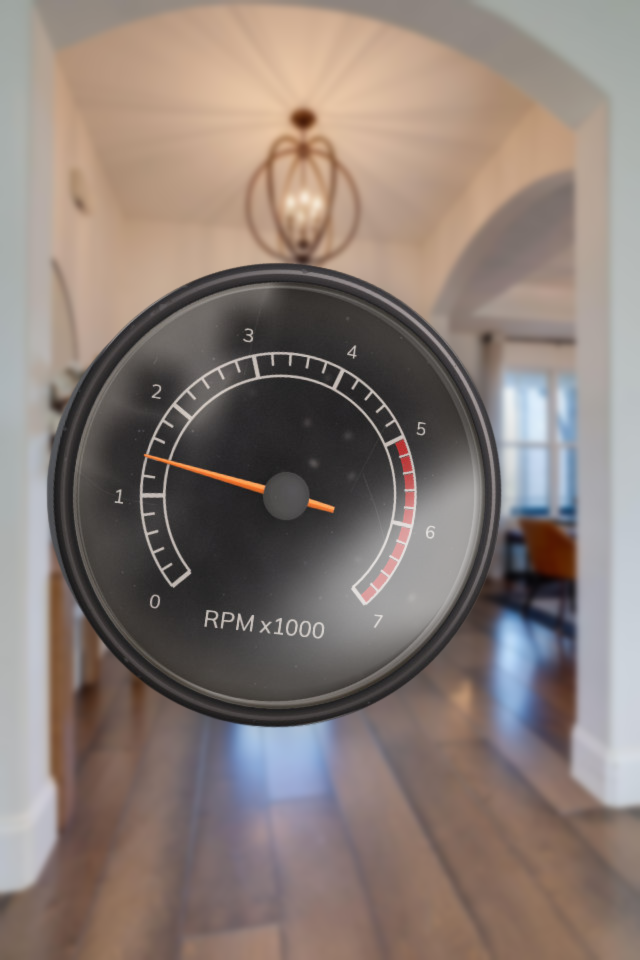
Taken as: rpm 1400
